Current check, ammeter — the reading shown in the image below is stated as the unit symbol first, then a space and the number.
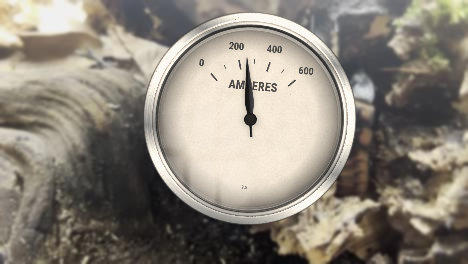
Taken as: A 250
